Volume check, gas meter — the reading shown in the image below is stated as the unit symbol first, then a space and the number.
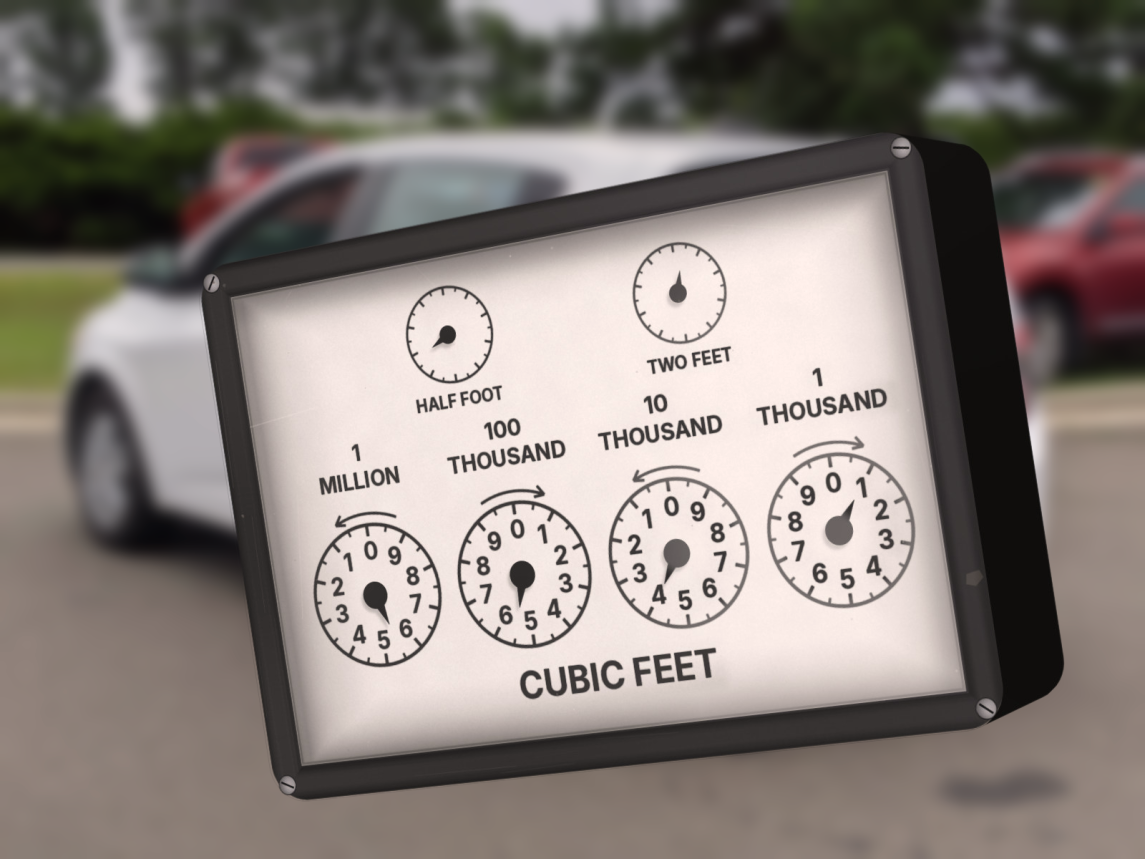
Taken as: ft³ 554100
